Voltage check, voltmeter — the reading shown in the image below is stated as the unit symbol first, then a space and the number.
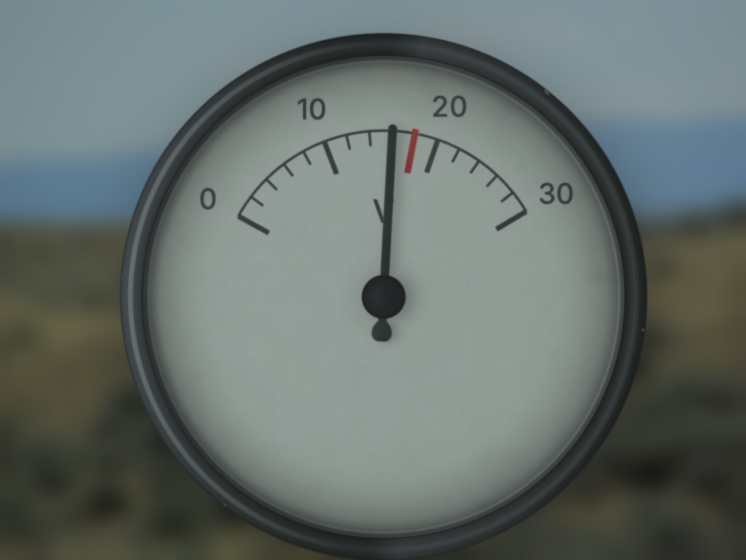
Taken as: V 16
